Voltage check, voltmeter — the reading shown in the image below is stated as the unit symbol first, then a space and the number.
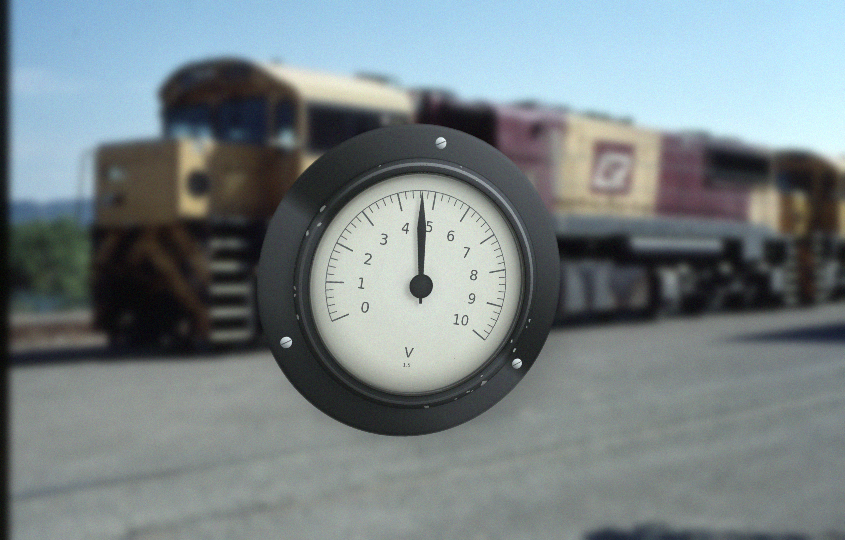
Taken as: V 4.6
